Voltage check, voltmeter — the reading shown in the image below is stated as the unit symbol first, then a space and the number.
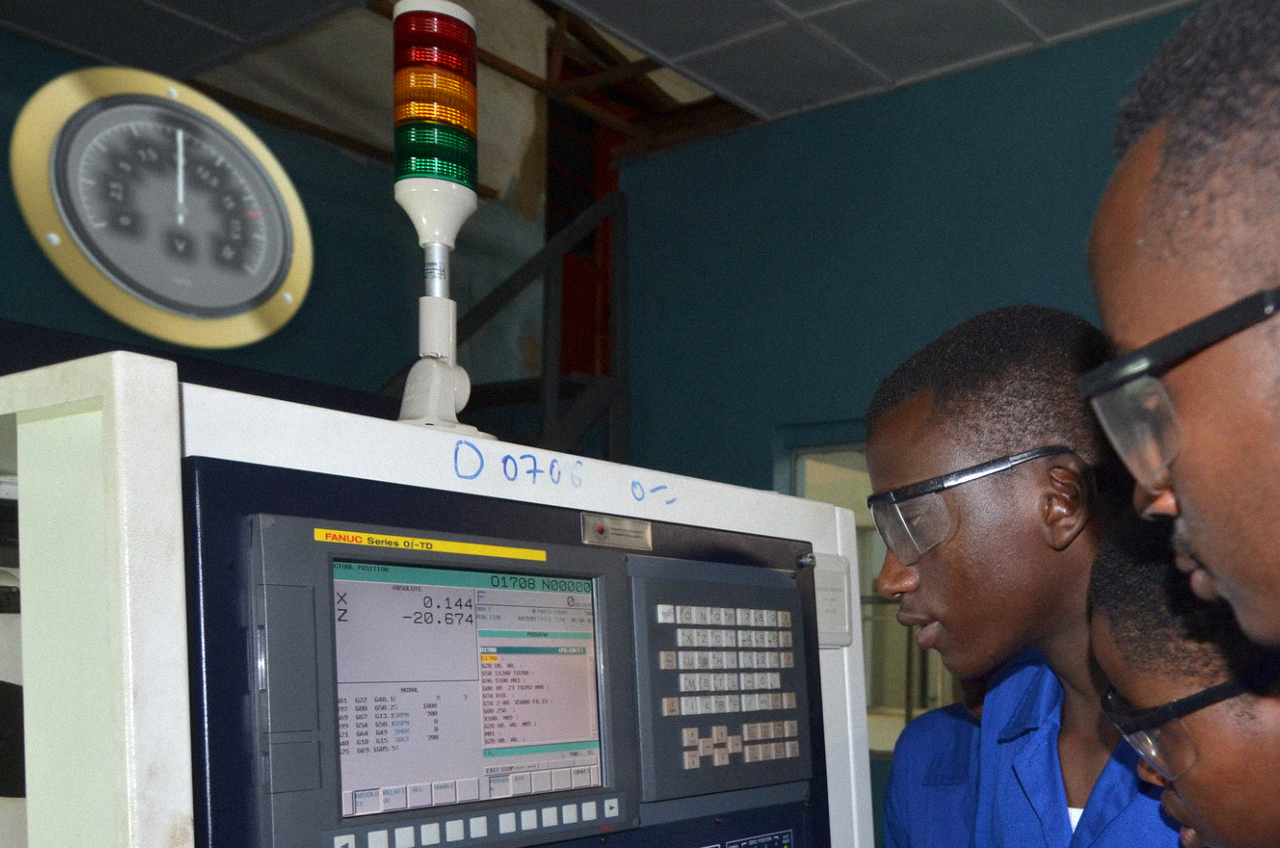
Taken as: V 10
